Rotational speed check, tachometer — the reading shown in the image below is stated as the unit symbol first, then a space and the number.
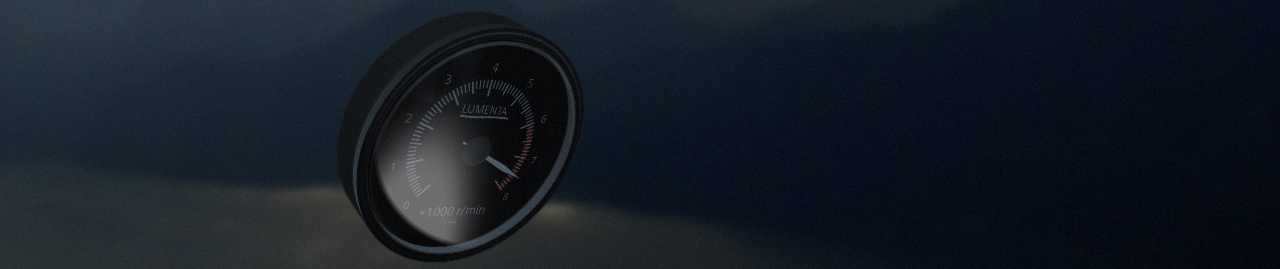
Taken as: rpm 7500
